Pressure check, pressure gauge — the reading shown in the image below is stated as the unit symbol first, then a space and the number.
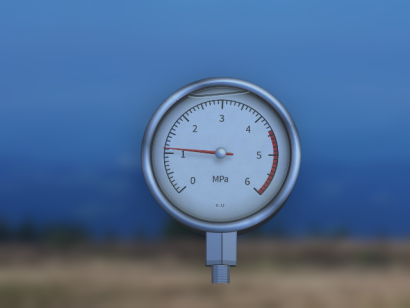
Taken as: MPa 1.1
